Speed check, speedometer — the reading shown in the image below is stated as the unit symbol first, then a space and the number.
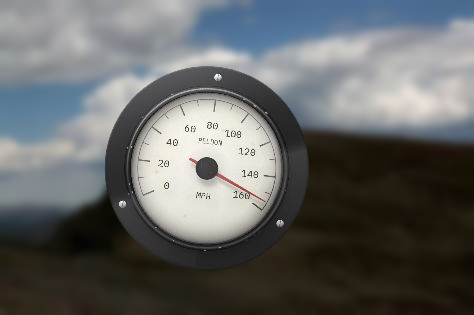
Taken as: mph 155
